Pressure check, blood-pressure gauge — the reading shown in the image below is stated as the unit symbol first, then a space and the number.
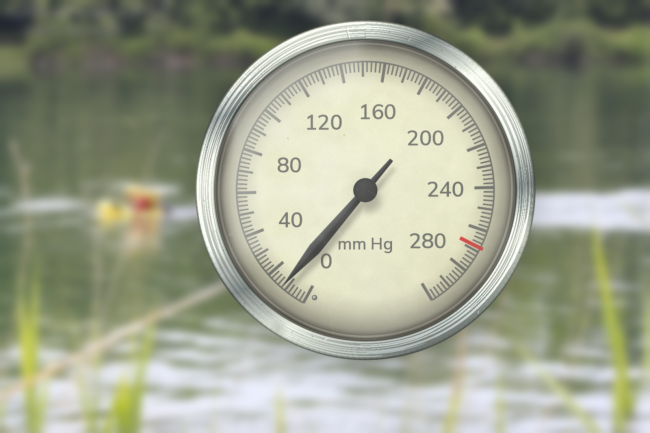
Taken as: mmHg 12
